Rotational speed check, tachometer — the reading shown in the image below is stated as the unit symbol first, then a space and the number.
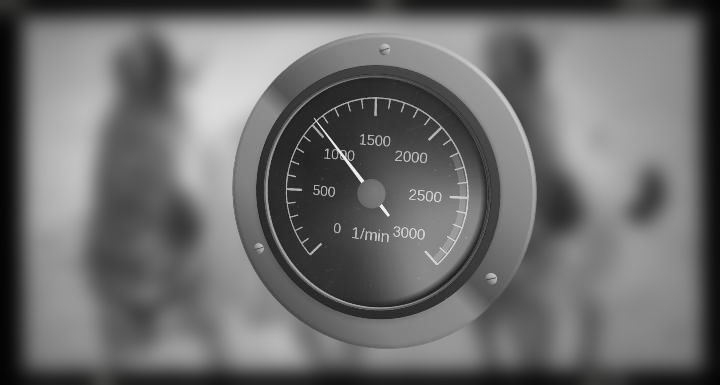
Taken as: rpm 1050
